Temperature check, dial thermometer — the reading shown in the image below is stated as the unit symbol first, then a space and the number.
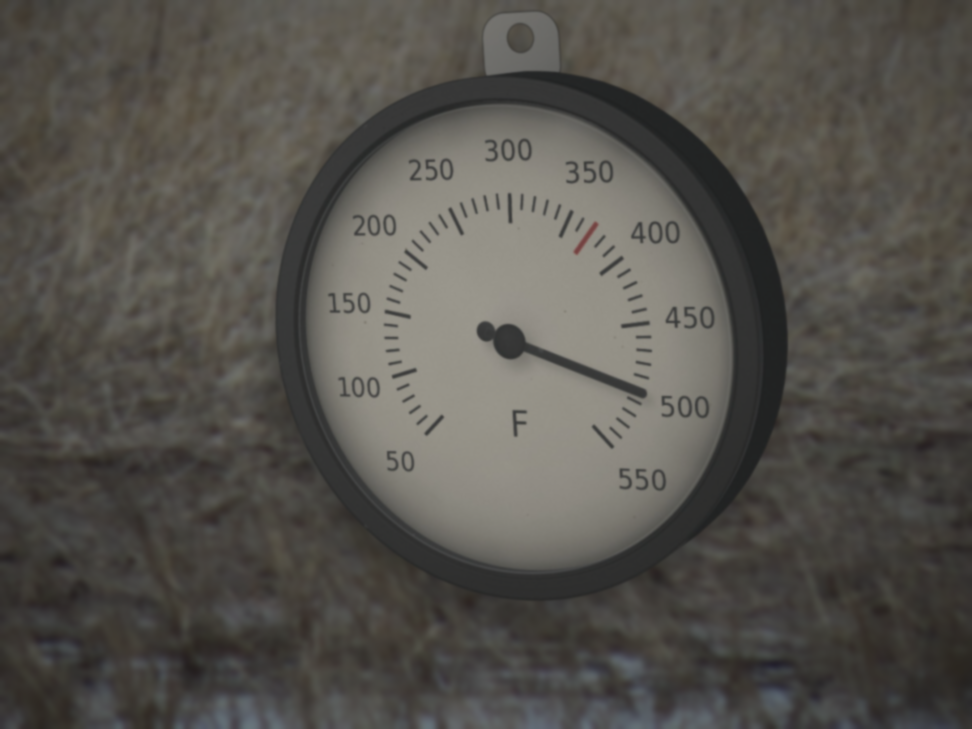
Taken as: °F 500
